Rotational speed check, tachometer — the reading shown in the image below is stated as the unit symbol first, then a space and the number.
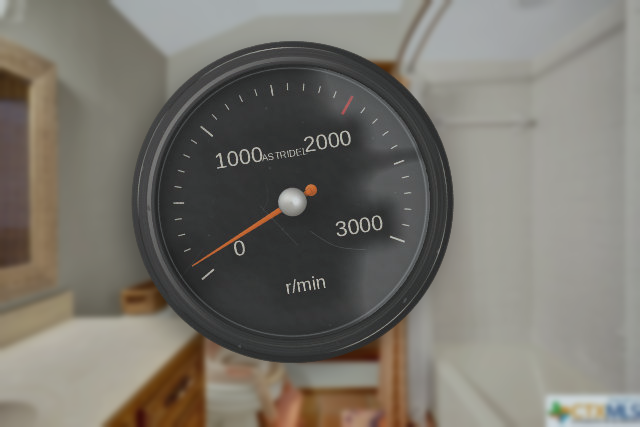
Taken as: rpm 100
